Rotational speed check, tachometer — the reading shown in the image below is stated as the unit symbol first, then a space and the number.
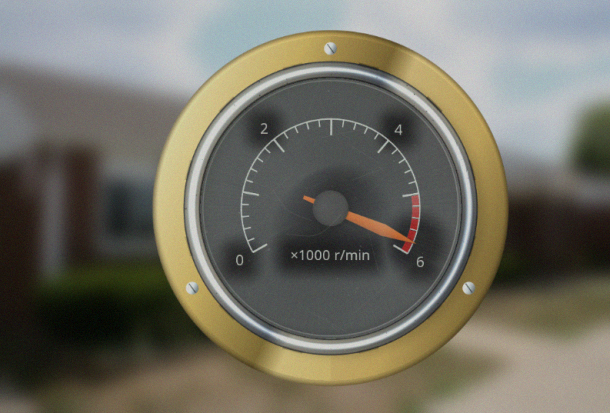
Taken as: rpm 5800
